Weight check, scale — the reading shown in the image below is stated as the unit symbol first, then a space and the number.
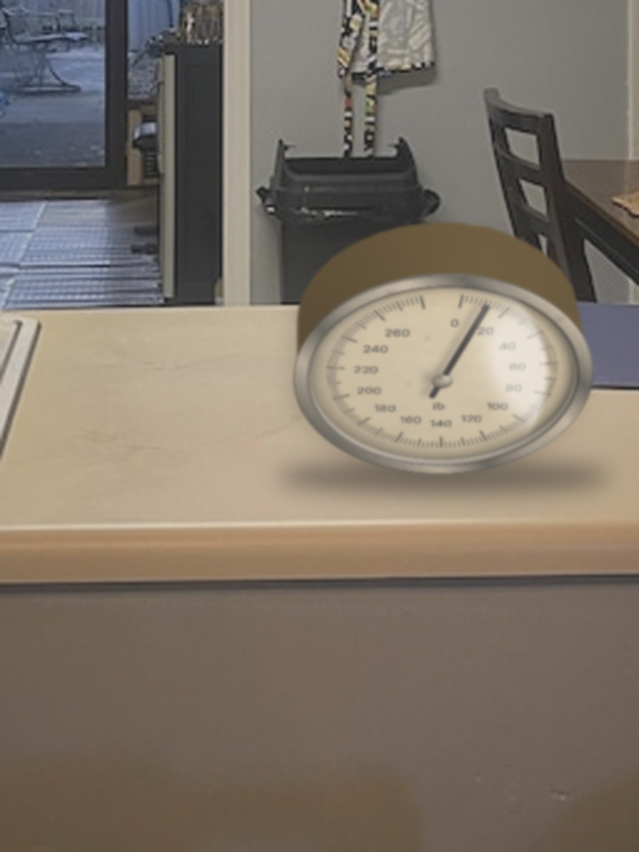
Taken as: lb 10
